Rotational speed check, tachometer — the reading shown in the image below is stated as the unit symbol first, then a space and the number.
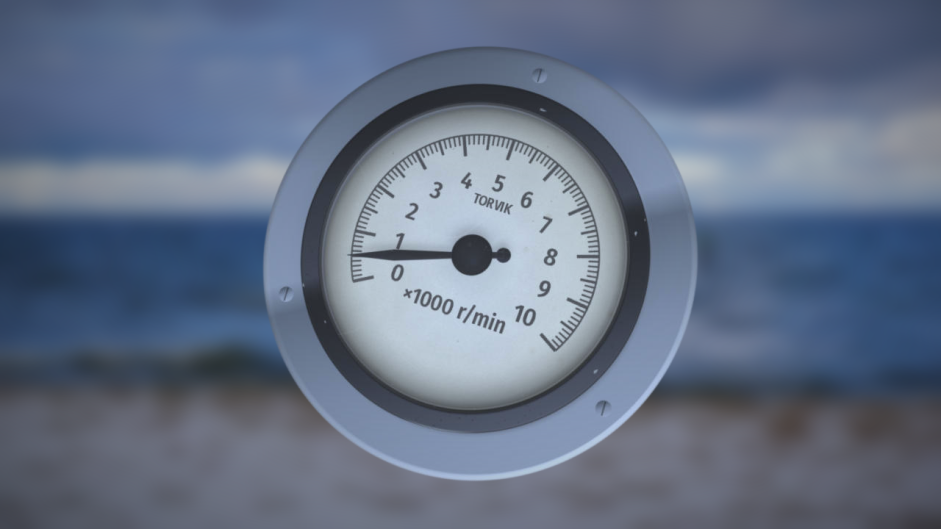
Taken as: rpm 500
